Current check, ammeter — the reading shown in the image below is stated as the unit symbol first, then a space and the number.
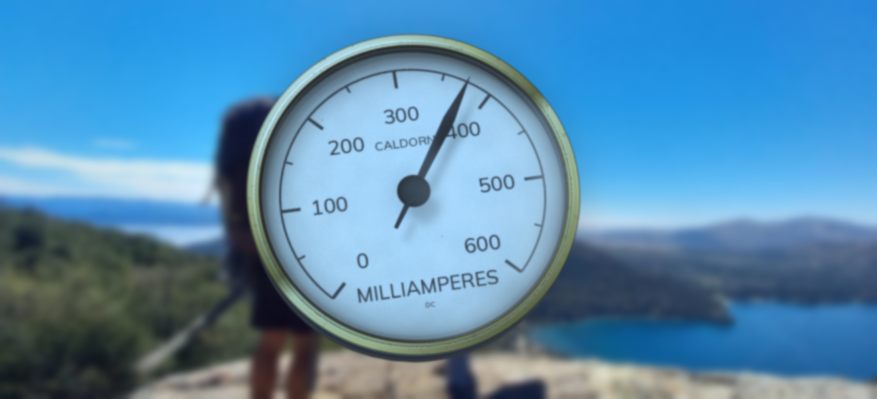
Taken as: mA 375
